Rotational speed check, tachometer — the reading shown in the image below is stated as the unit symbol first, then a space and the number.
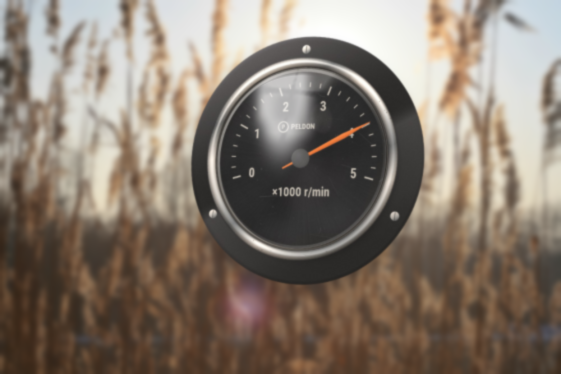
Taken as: rpm 4000
